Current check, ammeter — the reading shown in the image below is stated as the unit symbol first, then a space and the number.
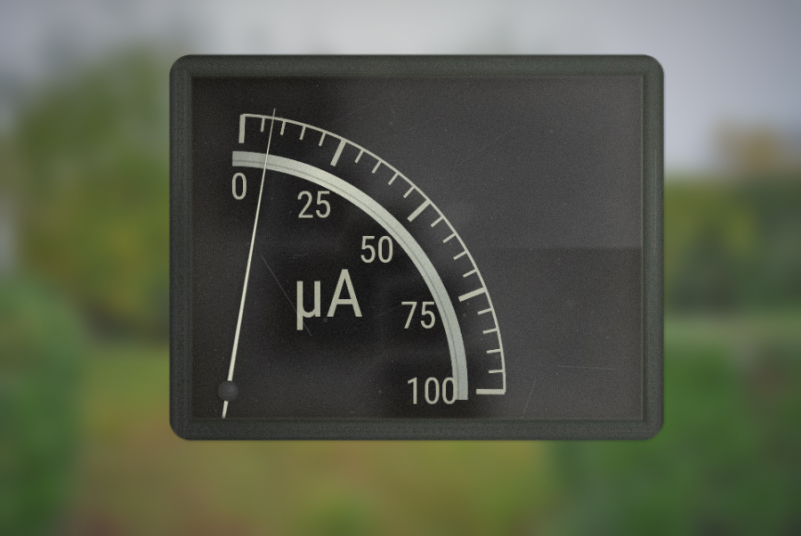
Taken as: µA 7.5
